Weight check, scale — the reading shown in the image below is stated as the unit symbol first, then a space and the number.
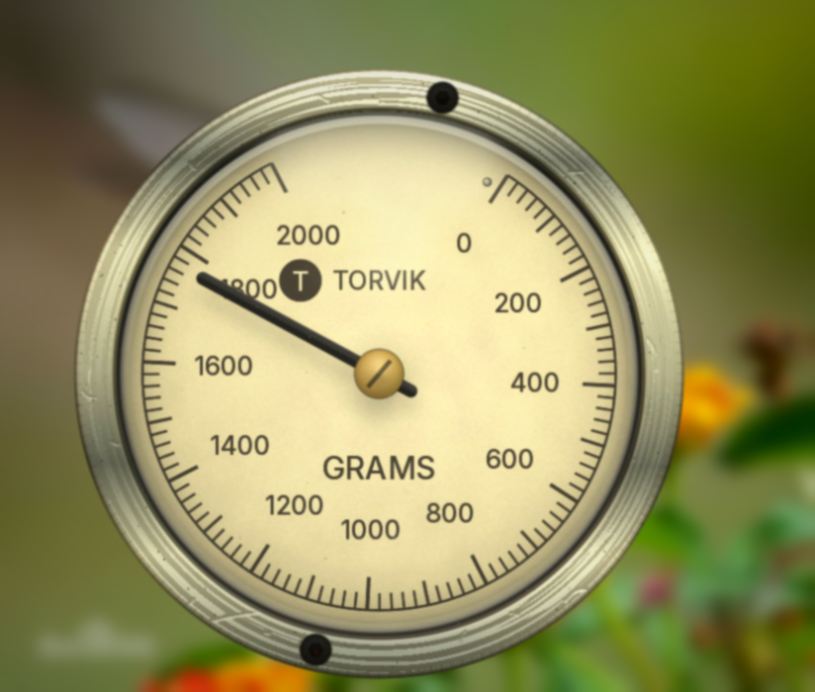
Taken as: g 1770
